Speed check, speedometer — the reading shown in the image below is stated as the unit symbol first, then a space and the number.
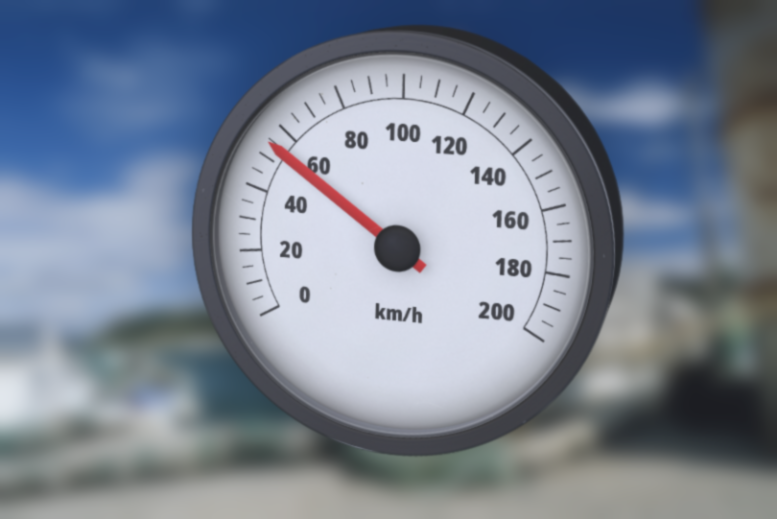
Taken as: km/h 55
